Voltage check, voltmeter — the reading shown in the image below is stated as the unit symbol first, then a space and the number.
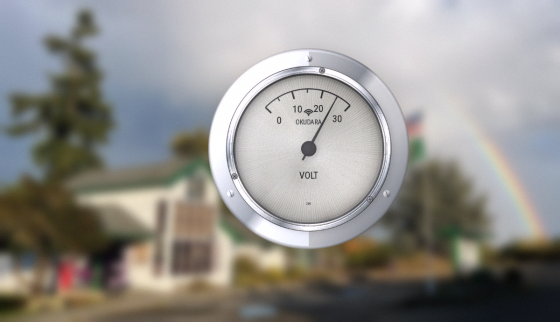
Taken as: V 25
